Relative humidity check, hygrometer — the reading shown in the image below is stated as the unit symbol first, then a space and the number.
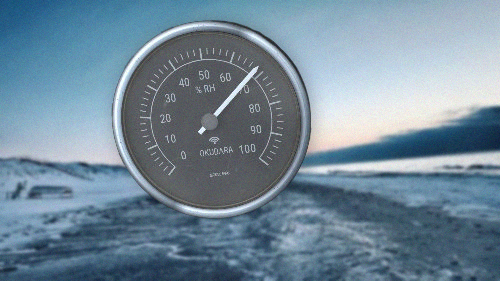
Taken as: % 68
